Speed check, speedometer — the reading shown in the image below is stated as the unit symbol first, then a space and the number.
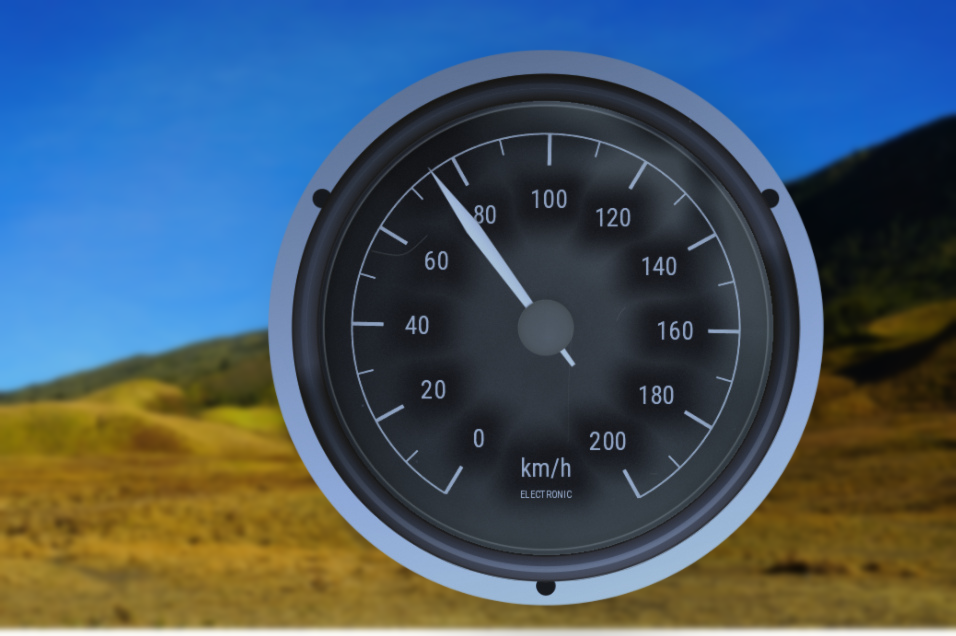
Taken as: km/h 75
